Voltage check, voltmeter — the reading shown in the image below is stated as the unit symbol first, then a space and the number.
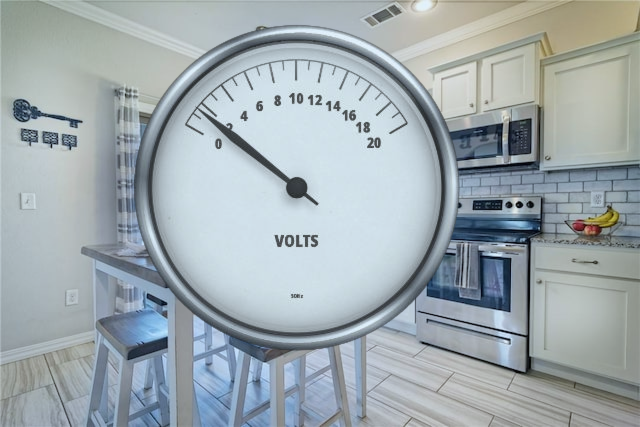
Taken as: V 1.5
